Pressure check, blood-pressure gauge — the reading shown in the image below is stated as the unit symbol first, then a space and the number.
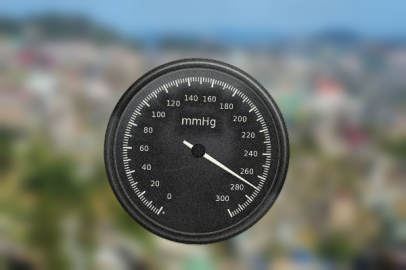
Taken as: mmHg 270
